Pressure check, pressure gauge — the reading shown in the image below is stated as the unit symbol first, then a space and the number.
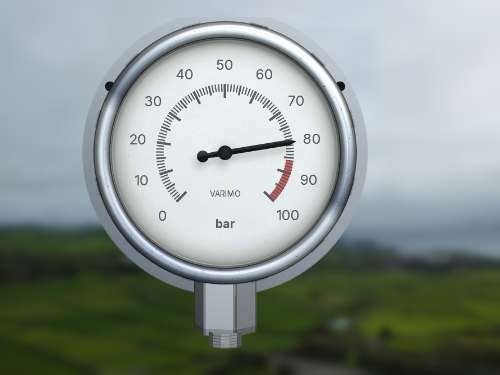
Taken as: bar 80
